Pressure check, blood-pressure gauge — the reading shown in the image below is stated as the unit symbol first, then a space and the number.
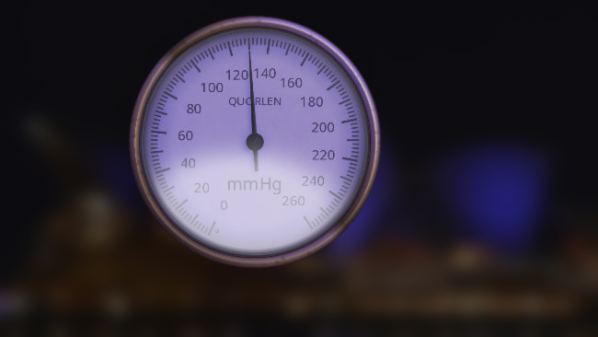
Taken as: mmHg 130
